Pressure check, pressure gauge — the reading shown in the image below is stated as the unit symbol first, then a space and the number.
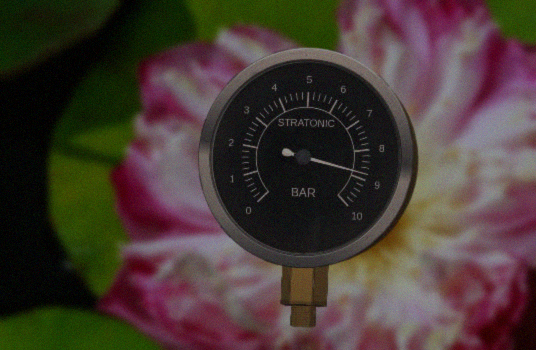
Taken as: bar 8.8
